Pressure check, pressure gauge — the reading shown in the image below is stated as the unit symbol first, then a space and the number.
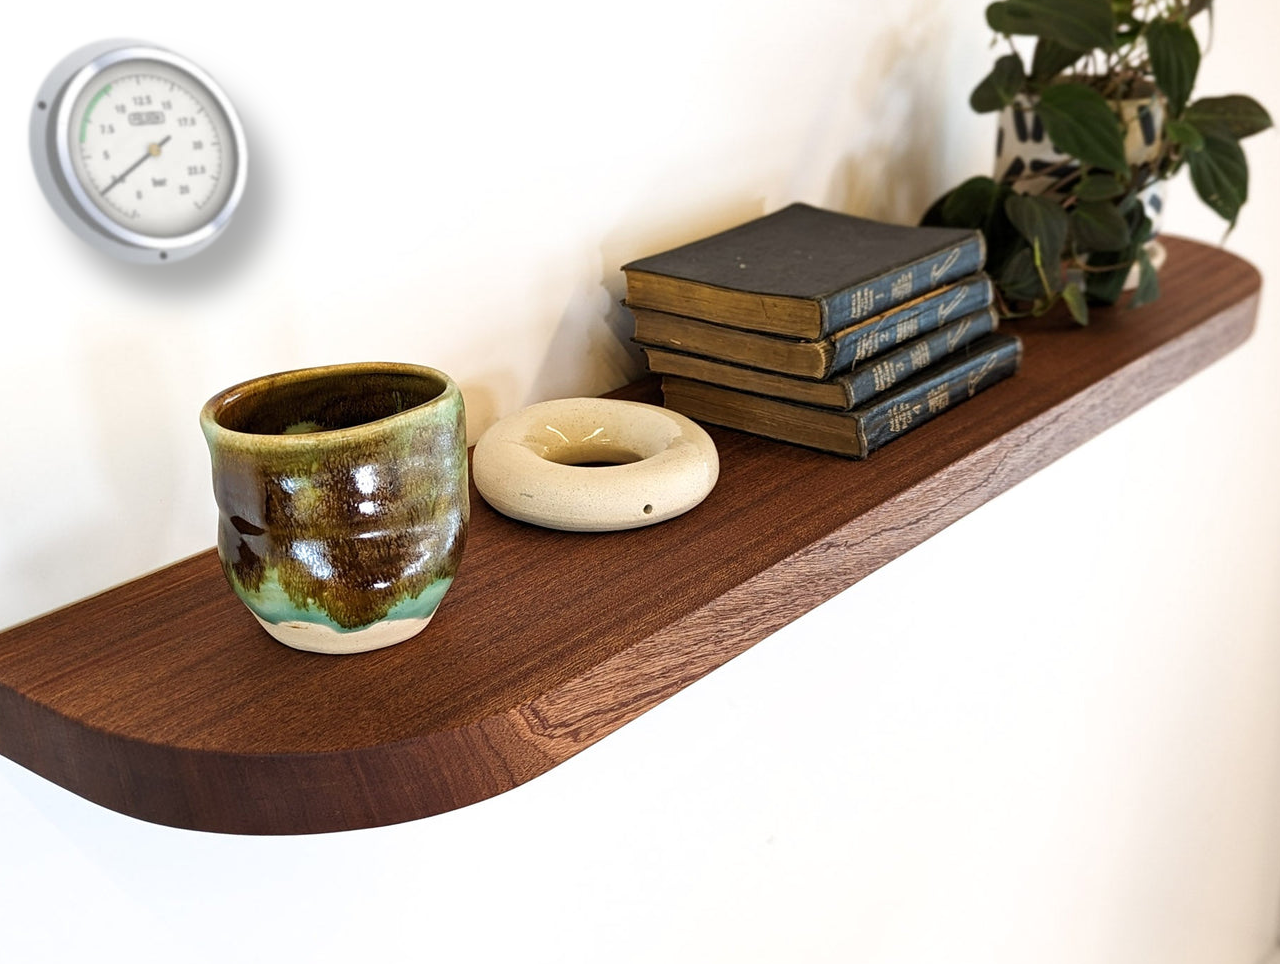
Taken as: bar 2.5
